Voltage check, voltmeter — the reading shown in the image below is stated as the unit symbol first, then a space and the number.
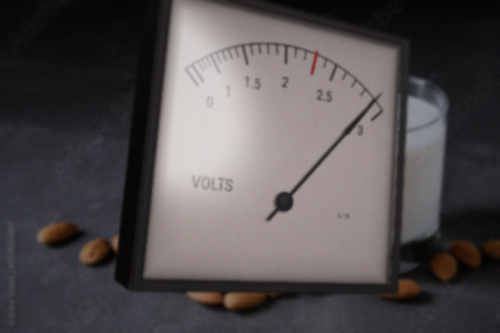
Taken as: V 2.9
